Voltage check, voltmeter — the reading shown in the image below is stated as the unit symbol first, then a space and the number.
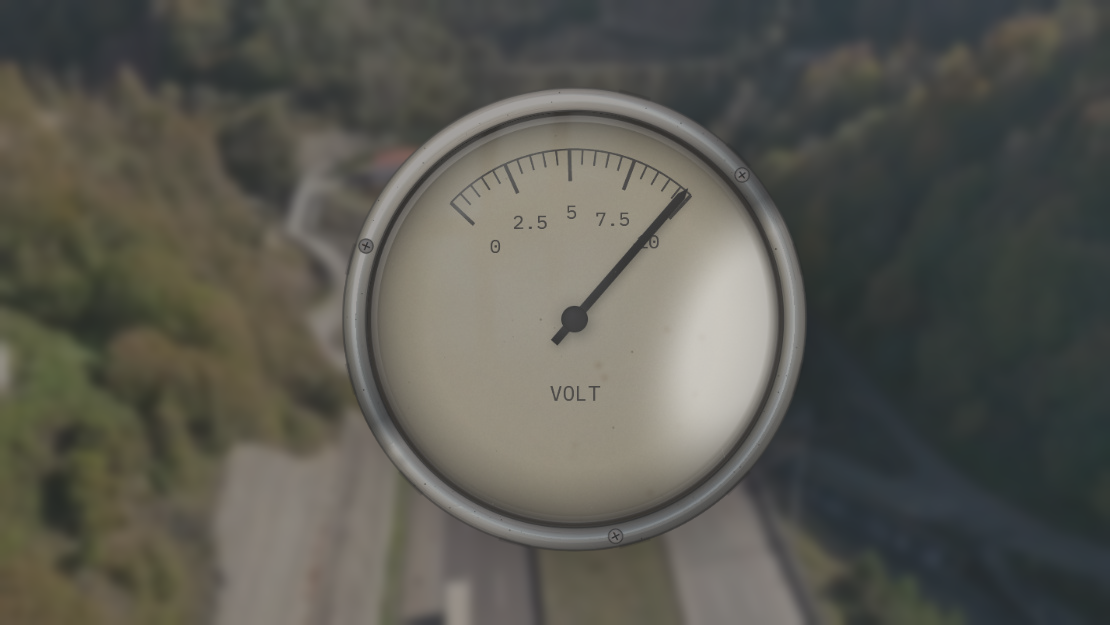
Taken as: V 9.75
